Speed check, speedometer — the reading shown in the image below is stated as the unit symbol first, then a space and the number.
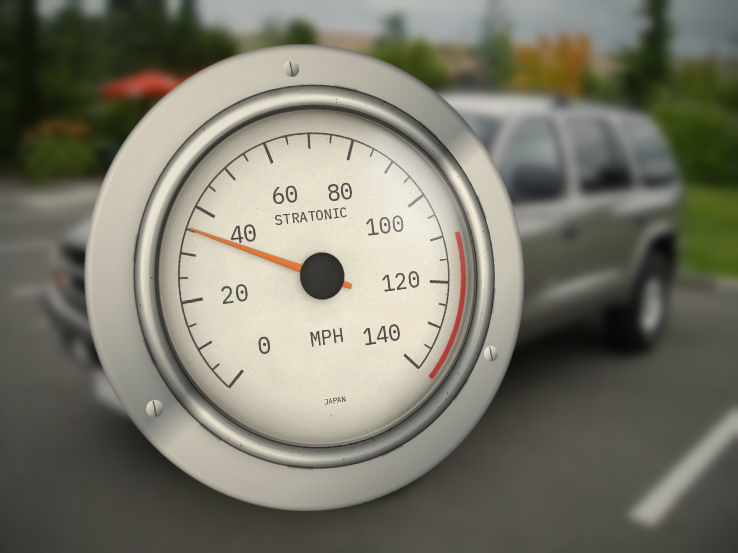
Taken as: mph 35
